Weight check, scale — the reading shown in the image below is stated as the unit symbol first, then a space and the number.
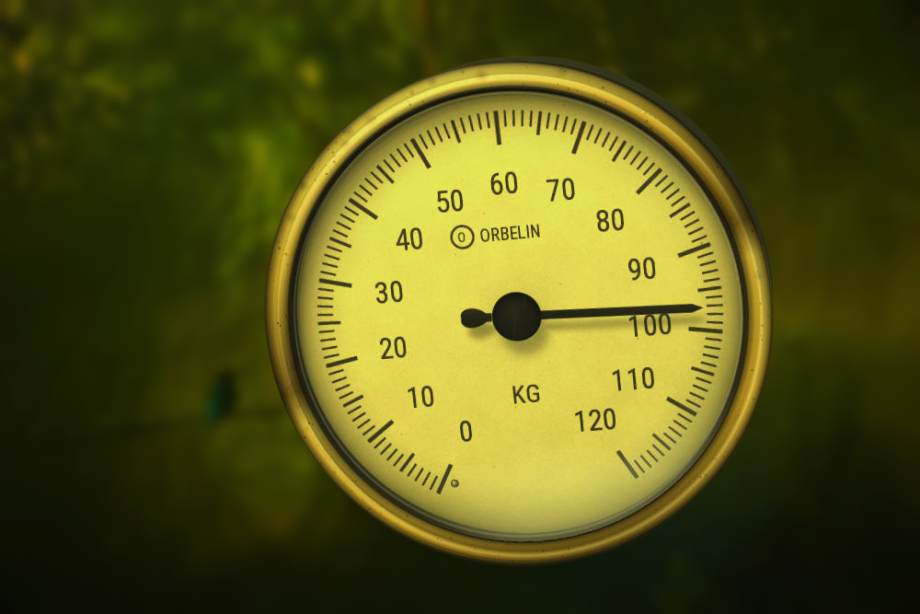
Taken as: kg 97
